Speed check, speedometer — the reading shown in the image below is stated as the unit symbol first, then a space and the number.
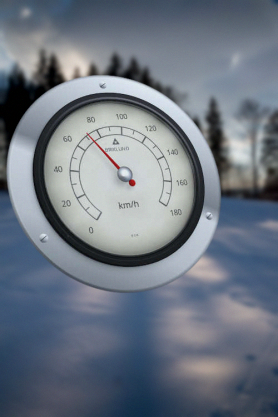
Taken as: km/h 70
